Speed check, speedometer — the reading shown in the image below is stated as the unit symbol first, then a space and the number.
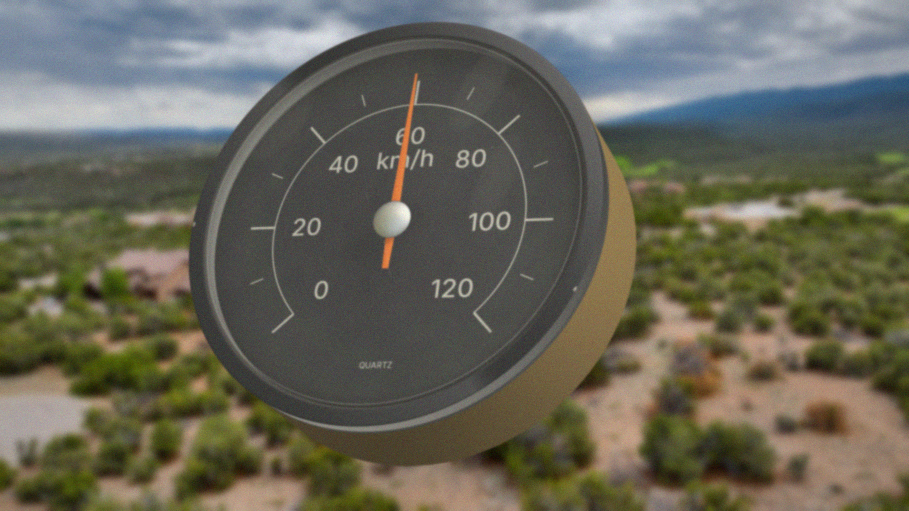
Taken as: km/h 60
